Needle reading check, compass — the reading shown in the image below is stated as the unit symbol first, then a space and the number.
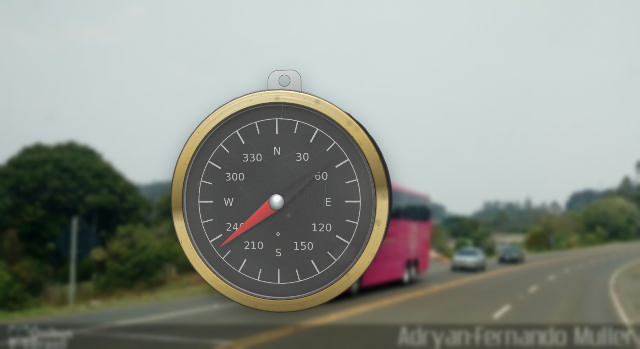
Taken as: ° 232.5
